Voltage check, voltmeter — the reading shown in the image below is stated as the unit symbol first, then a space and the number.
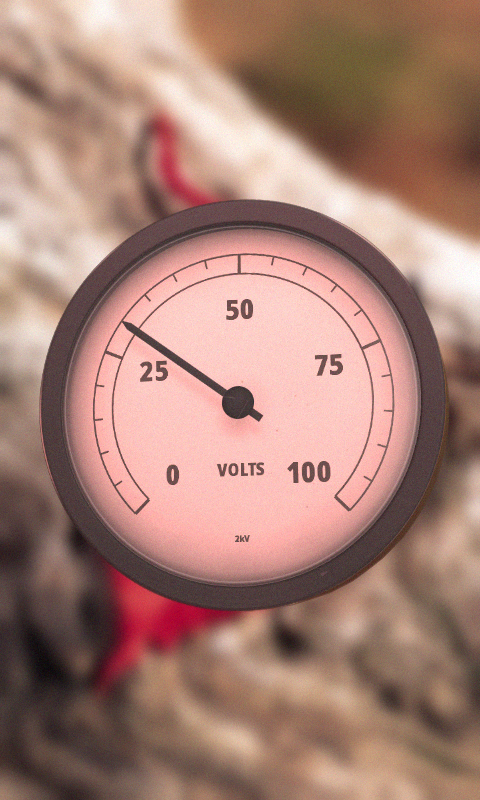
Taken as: V 30
